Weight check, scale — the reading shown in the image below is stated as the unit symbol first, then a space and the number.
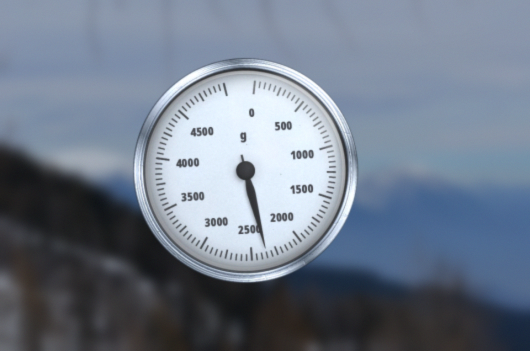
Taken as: g 2350
